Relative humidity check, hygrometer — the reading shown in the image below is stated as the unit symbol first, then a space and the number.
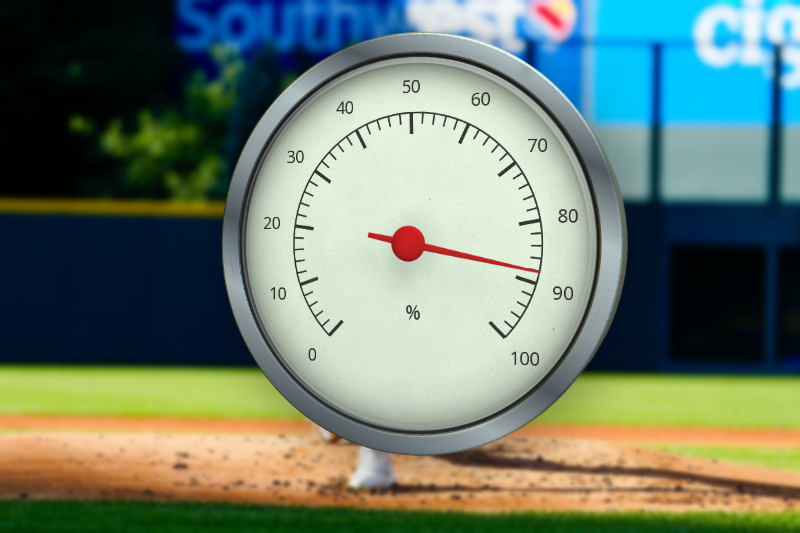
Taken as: % 88
